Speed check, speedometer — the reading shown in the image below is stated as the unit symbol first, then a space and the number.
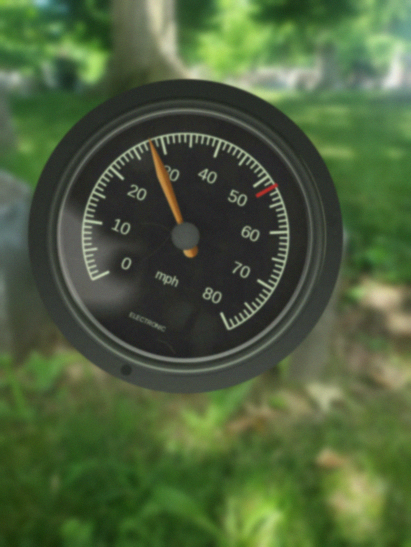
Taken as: mph 28
